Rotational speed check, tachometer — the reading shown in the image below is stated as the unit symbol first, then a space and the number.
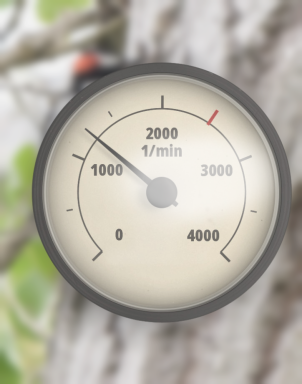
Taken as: rpm 1250
